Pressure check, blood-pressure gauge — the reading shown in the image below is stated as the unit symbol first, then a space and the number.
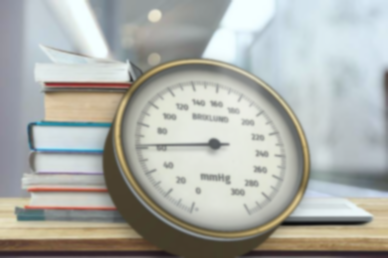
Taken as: mmHg 60
